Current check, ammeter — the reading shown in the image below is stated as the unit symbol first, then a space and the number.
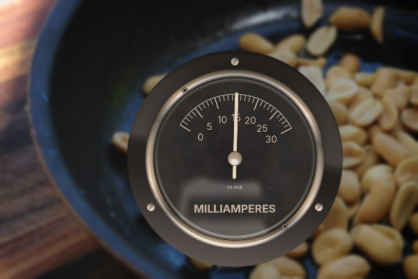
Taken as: mA 15
